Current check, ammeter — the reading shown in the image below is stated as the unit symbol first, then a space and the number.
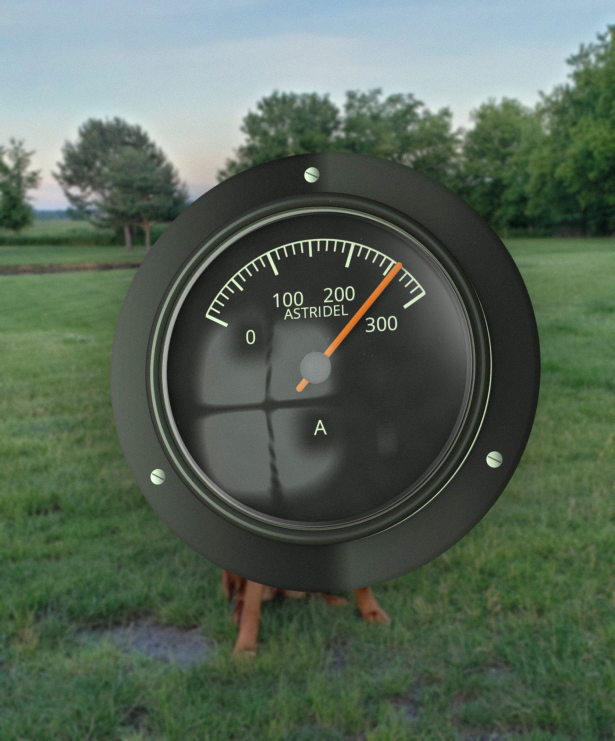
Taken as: A 260
